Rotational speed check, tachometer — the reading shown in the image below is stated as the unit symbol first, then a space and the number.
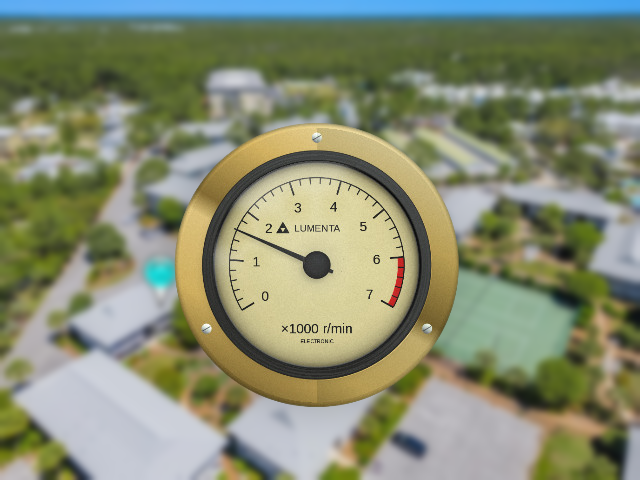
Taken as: rpm 1600
